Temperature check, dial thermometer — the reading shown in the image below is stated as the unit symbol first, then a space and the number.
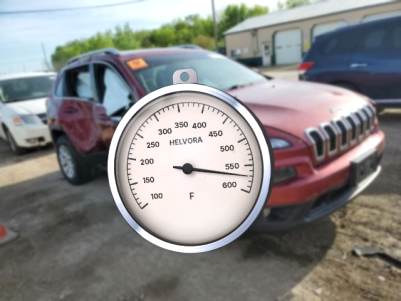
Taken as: °F 570
